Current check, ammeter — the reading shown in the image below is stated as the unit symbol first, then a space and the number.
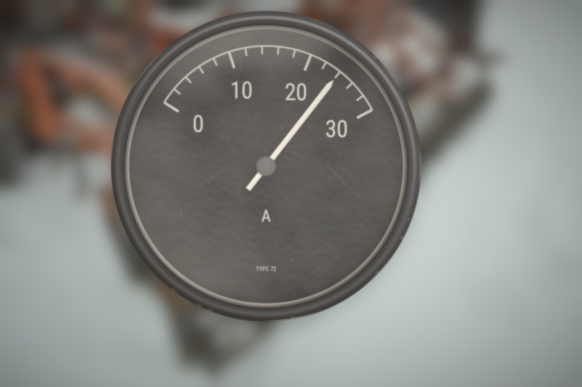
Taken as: A 24
